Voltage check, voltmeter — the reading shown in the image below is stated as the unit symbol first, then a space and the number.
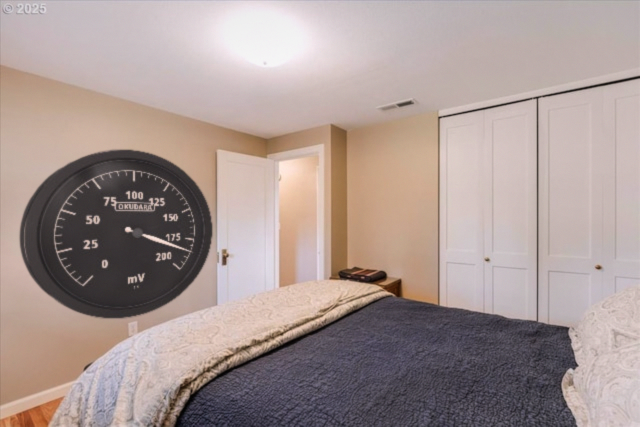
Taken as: mV 185
